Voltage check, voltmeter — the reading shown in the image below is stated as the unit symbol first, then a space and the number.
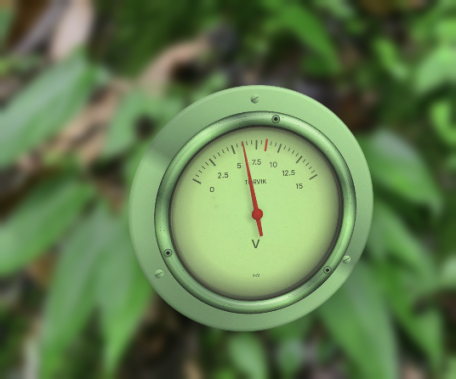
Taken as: V 6
